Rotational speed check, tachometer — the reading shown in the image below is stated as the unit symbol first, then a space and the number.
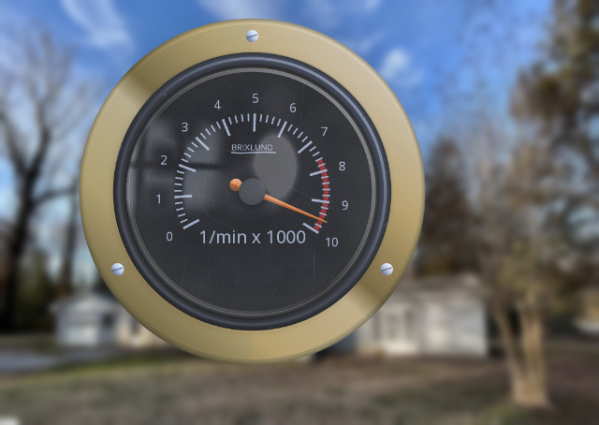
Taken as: rpm 9600
